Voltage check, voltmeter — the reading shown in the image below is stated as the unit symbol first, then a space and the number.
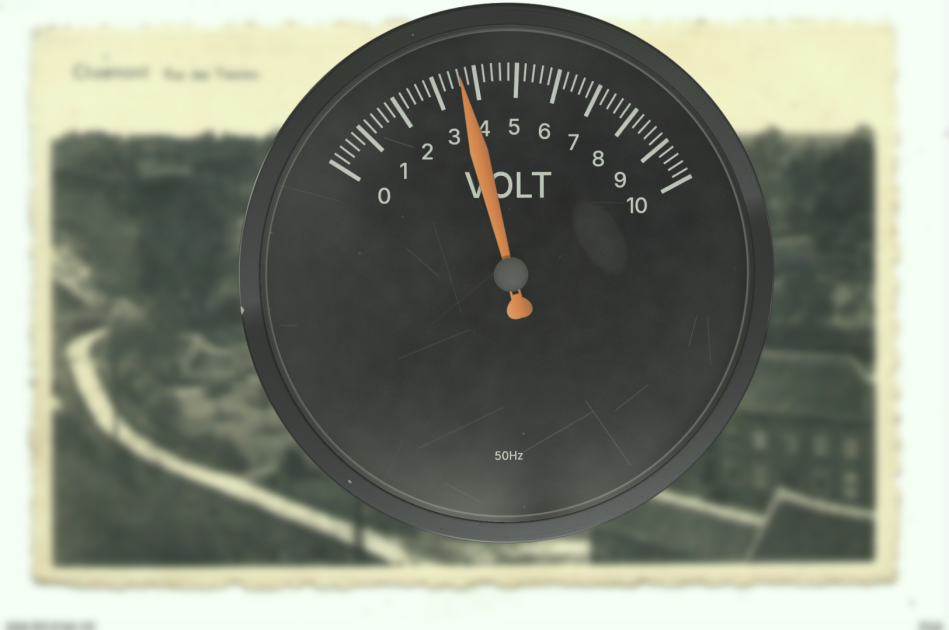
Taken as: V 3.6
